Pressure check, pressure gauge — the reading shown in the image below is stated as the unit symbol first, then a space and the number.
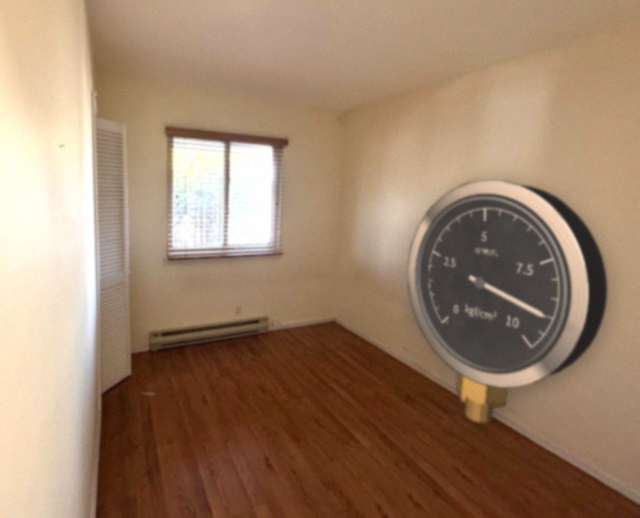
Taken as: kg/cm² 9
